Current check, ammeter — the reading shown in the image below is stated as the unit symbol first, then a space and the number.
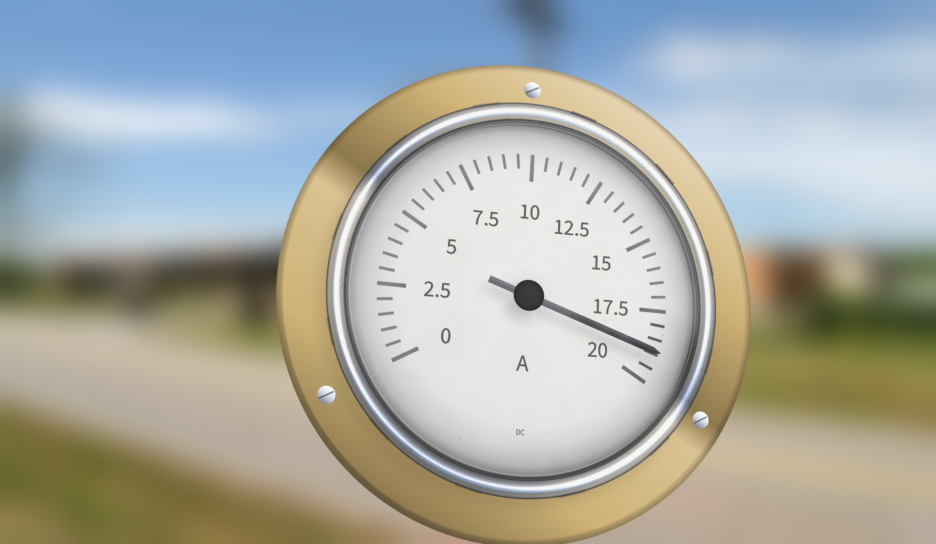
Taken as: A 19
